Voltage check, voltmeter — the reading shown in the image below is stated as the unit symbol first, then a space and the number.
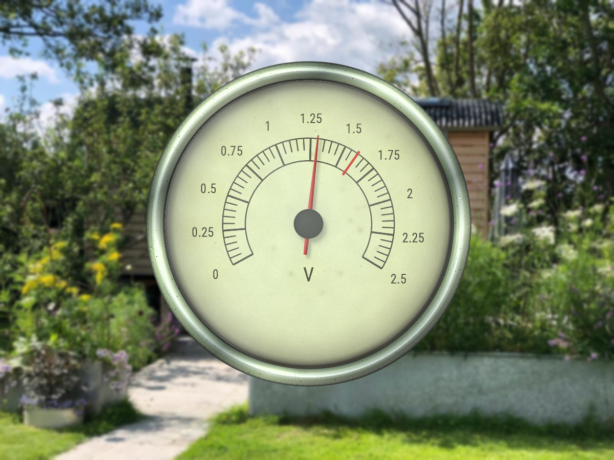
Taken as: V 1.3
